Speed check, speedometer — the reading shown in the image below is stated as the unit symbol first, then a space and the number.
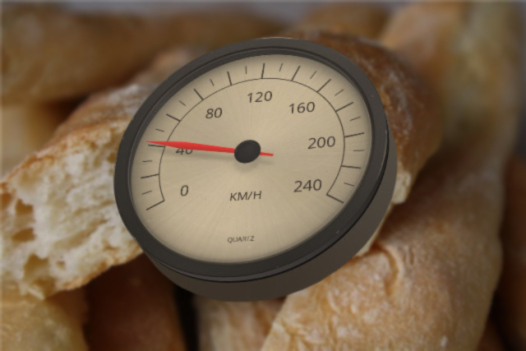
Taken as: km/h 40
